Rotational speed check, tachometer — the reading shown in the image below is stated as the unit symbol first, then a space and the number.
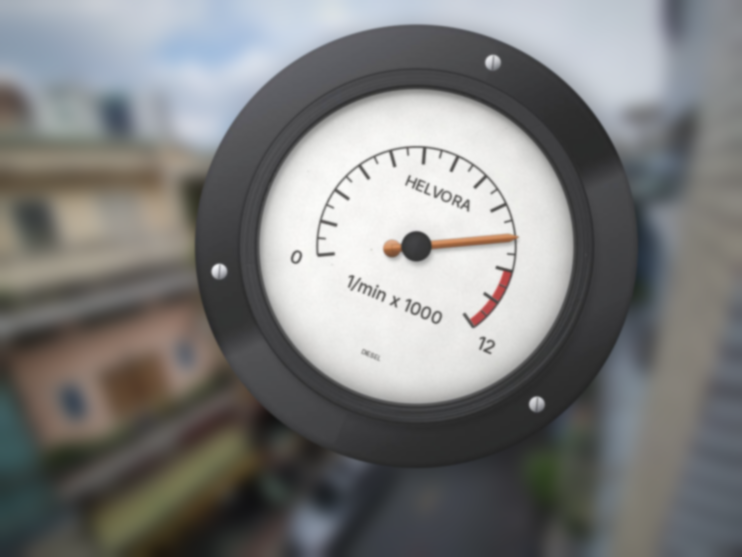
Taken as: rpm 9000
